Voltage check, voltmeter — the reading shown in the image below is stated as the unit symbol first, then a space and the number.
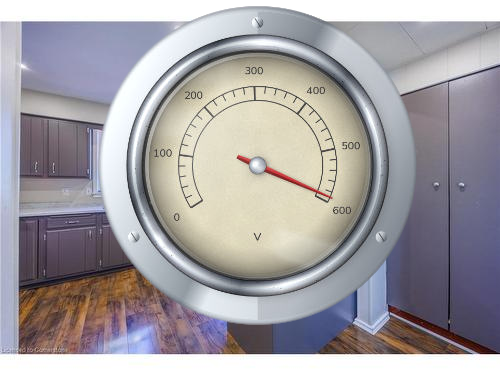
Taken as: V 590
